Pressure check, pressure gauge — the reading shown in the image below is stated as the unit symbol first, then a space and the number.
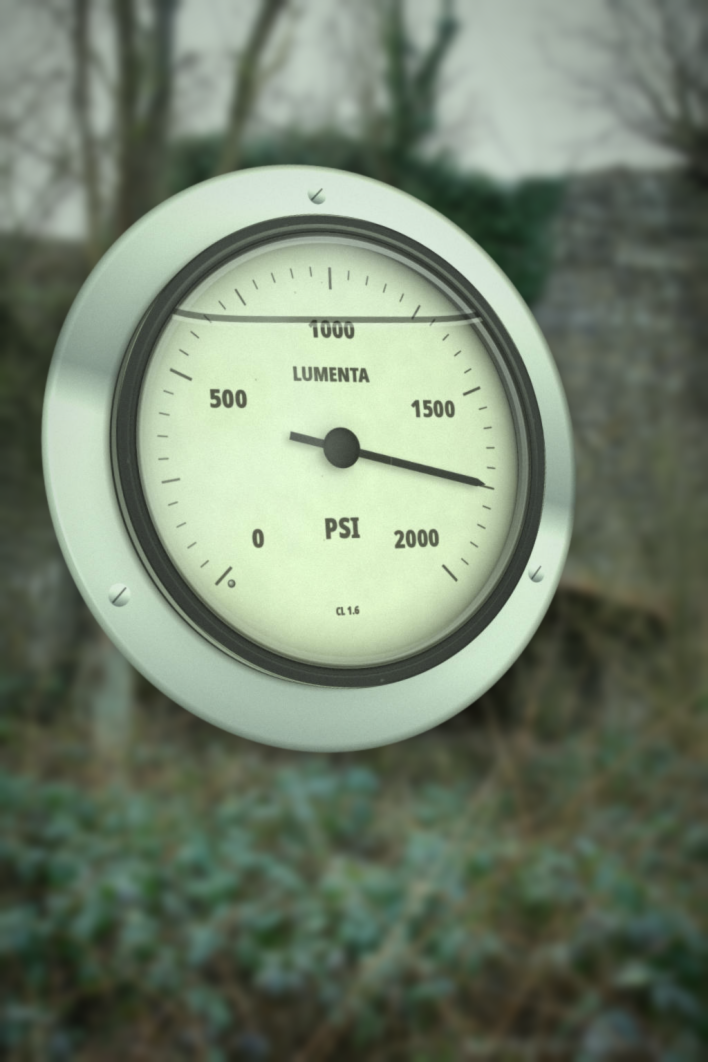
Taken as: psi 1750
